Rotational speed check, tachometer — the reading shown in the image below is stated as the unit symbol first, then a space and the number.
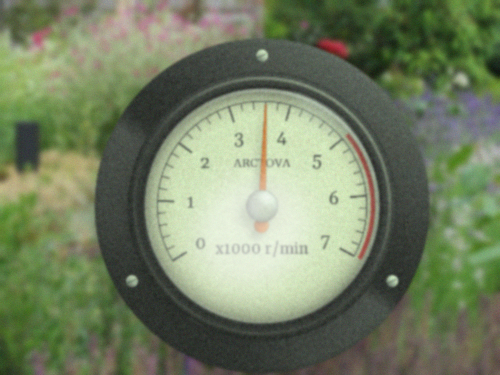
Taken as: rpm 3600
